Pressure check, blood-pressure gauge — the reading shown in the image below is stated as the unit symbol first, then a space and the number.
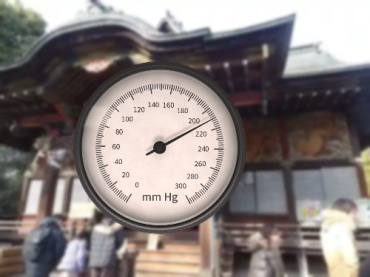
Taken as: mmHg 210
